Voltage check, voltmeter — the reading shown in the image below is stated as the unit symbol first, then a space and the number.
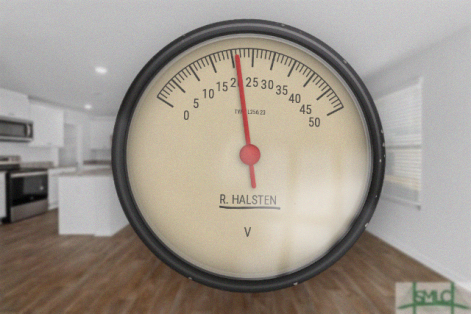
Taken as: V 21
